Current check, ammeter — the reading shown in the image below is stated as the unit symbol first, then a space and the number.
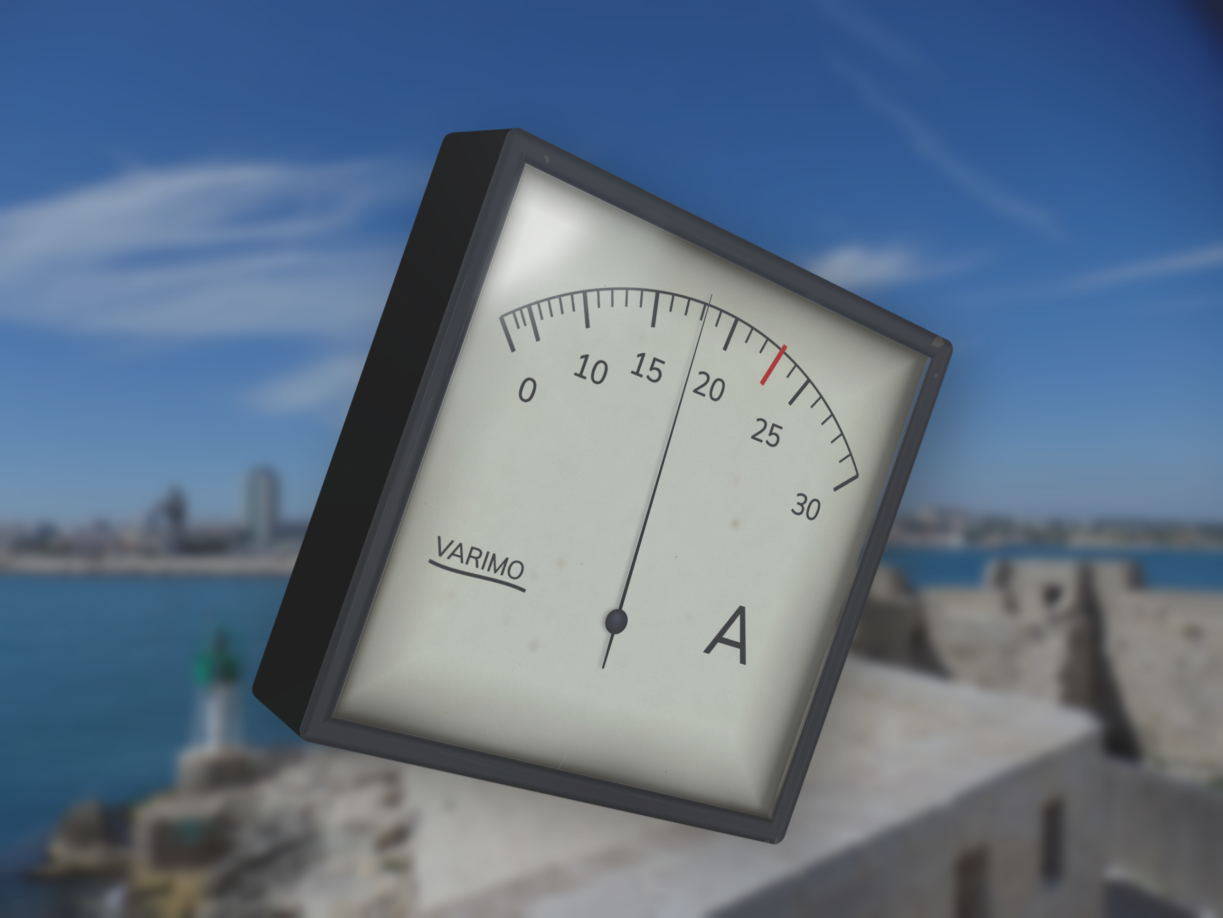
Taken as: A 18
